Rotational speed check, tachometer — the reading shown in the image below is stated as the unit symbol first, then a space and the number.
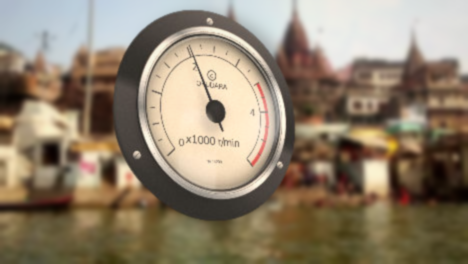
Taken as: rpm 2000
